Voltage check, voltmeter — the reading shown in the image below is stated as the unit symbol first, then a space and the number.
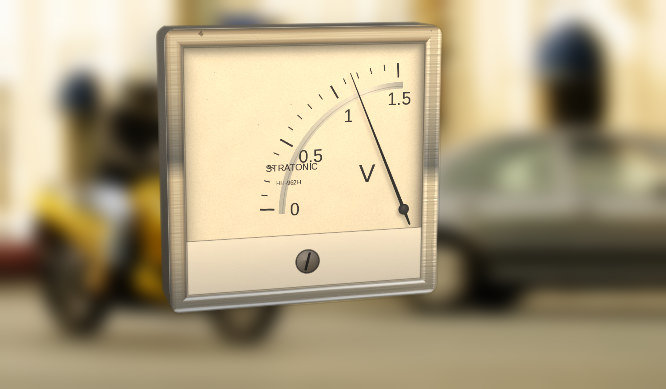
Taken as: V 1.15
